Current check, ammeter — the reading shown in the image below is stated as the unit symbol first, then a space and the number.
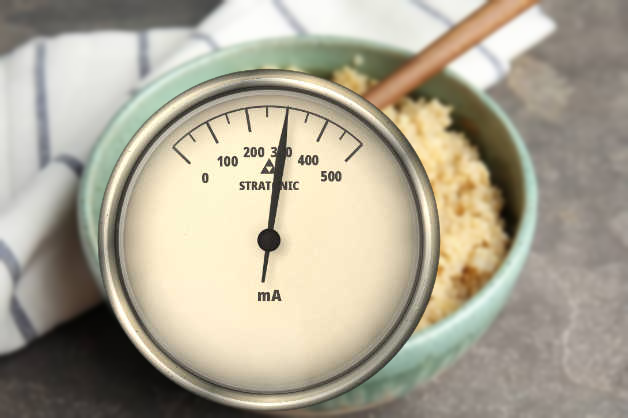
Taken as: mA 300
